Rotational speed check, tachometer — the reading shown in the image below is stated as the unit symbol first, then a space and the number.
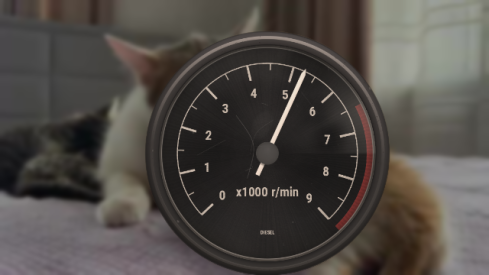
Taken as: rpm 5250
